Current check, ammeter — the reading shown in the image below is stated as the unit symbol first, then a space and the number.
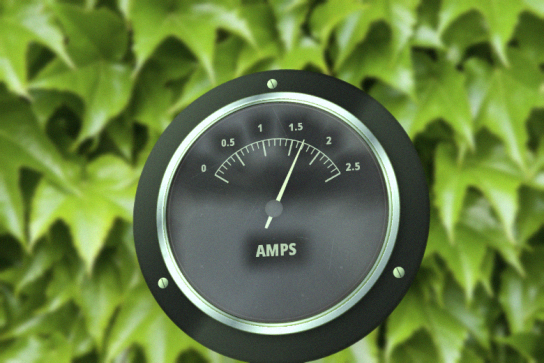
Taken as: A 1.7
